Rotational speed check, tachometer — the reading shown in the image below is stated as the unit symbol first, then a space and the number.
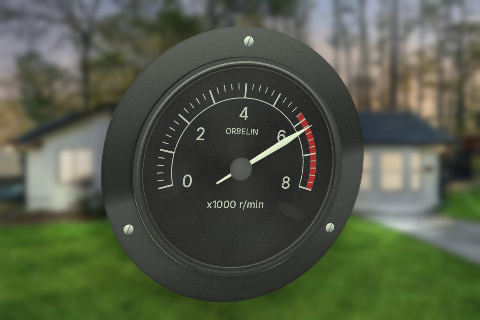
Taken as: rpm 6200
